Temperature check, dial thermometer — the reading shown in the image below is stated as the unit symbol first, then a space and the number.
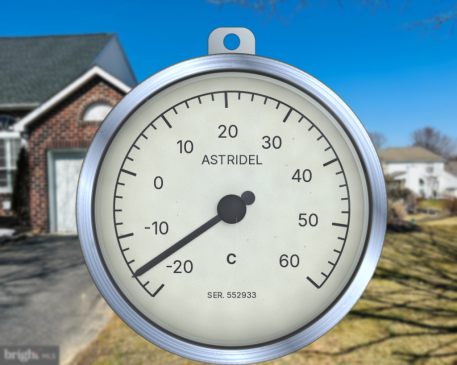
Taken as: °C -16
